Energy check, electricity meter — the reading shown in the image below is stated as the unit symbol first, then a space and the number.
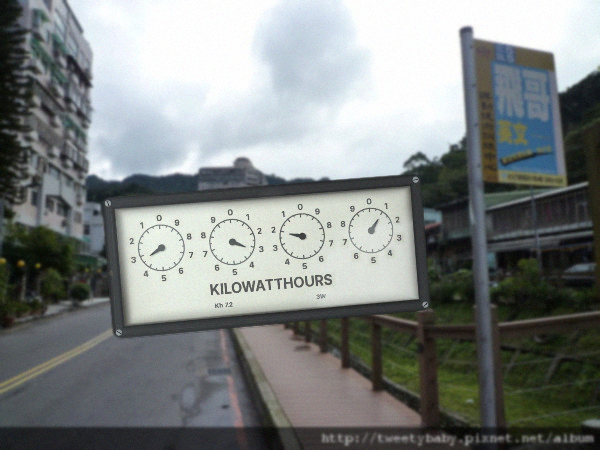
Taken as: kWh 3321
